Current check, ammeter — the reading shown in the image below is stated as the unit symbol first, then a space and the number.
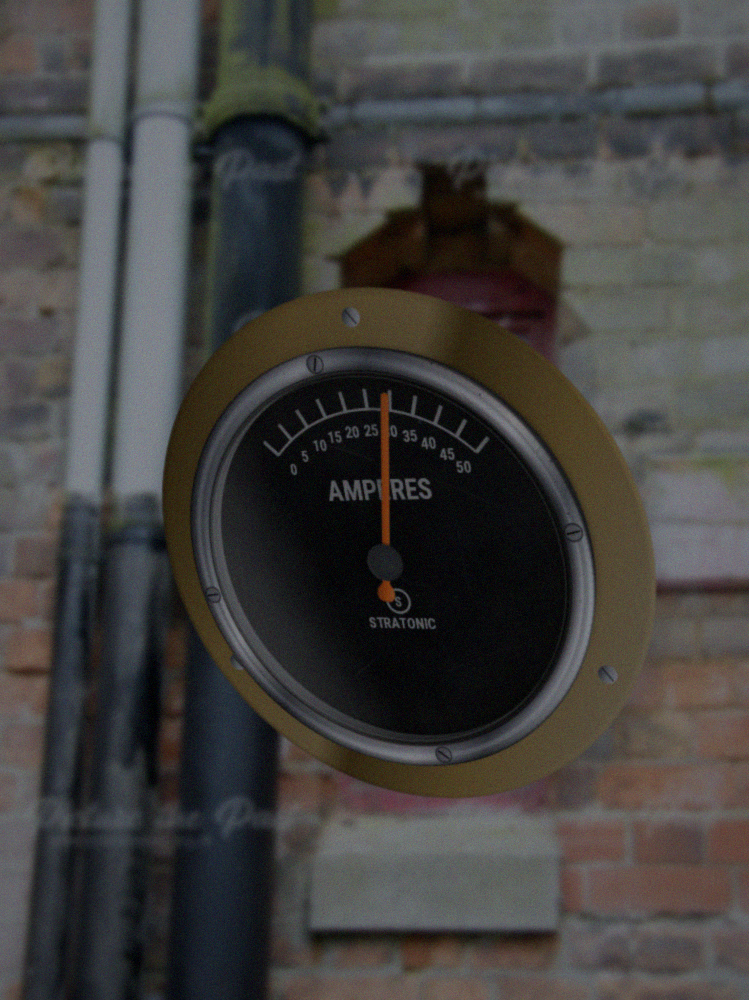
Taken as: A 30
